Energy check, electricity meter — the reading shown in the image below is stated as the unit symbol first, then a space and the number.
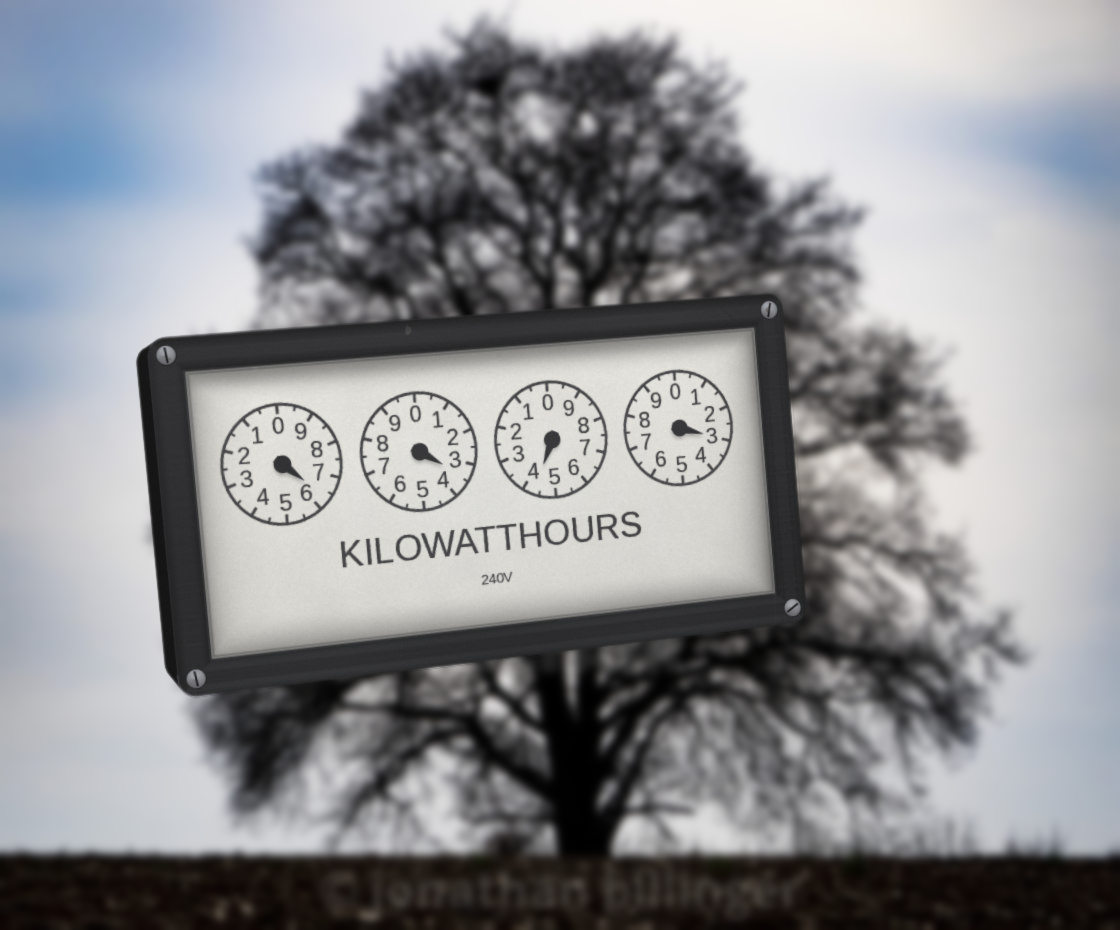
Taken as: kWh 6343
